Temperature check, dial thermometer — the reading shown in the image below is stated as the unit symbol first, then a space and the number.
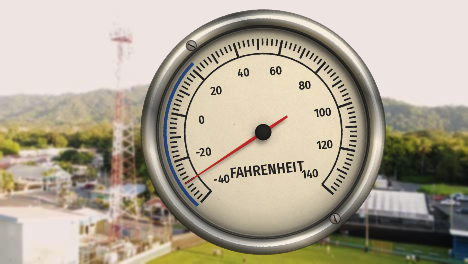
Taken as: °F -30
